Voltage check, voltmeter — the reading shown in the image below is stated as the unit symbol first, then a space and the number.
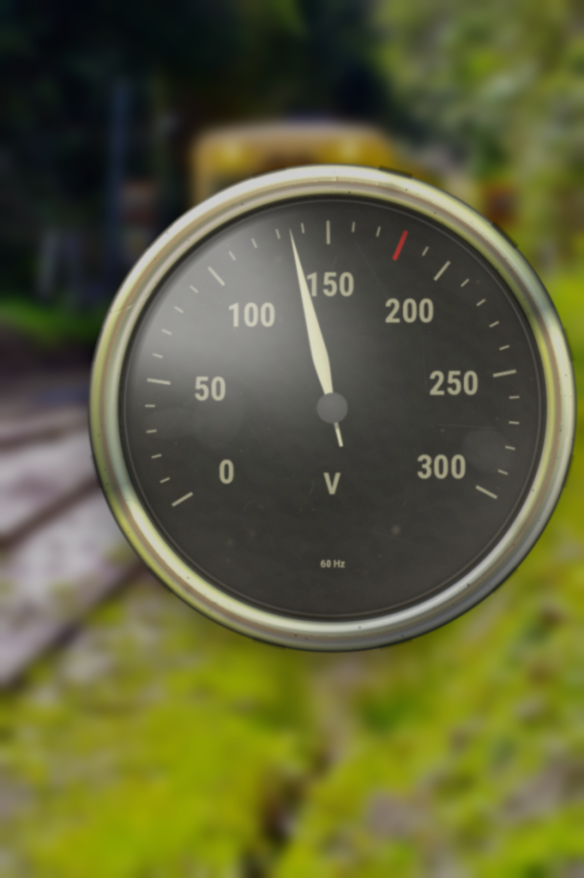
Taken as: V 135
